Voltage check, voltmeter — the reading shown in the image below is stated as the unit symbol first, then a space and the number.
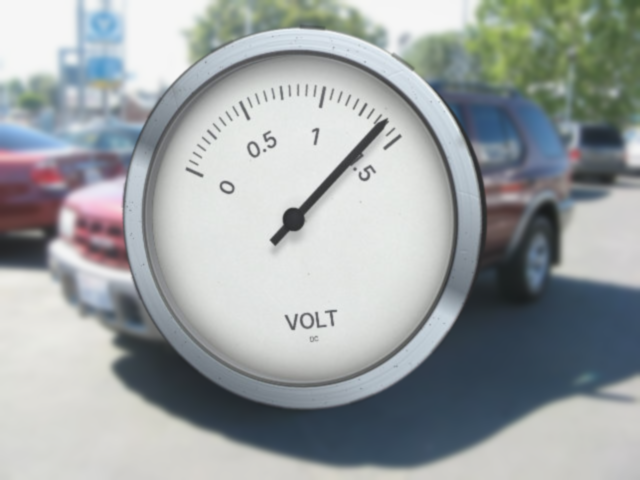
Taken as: V 1.4
